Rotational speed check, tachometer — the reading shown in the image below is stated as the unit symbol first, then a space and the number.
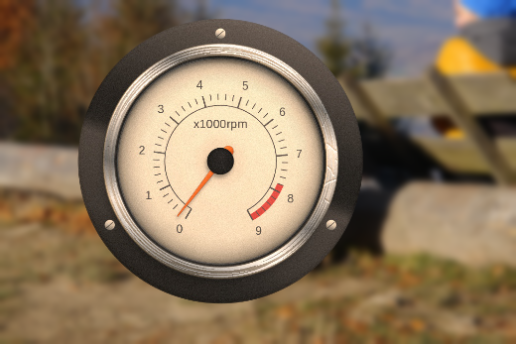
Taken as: rpm 200
